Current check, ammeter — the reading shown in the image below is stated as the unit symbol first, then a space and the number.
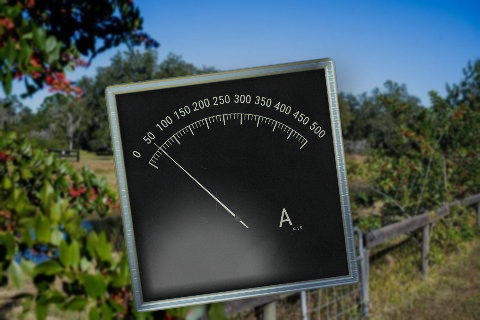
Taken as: A 50
